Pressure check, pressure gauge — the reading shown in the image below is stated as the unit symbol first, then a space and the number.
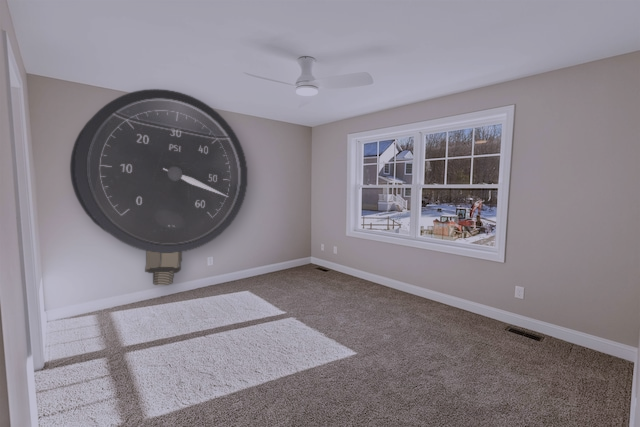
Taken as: psi 54
